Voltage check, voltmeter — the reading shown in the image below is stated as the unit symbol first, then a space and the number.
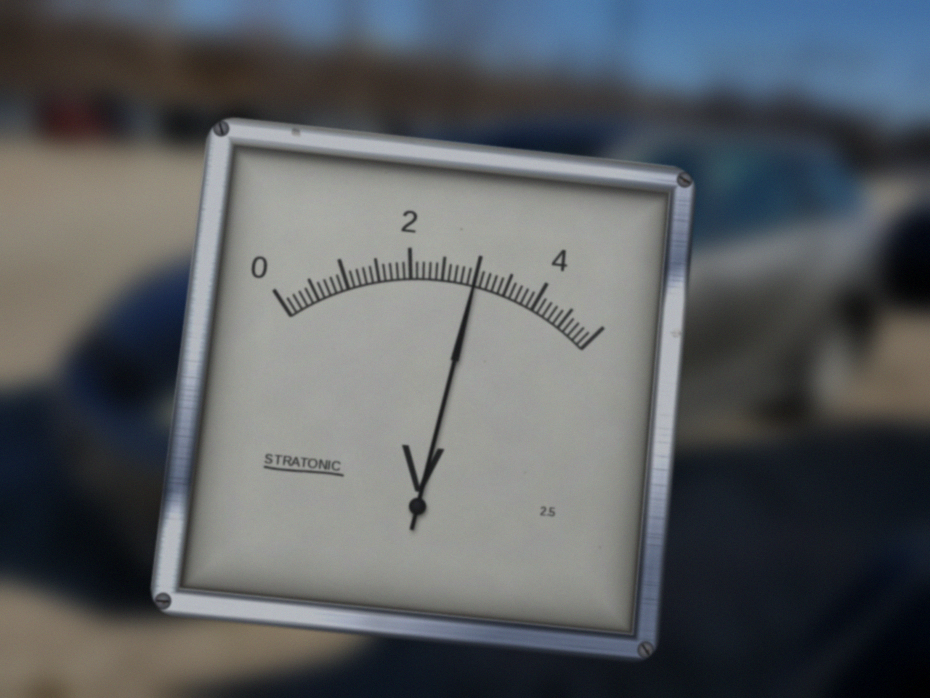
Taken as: V 3
